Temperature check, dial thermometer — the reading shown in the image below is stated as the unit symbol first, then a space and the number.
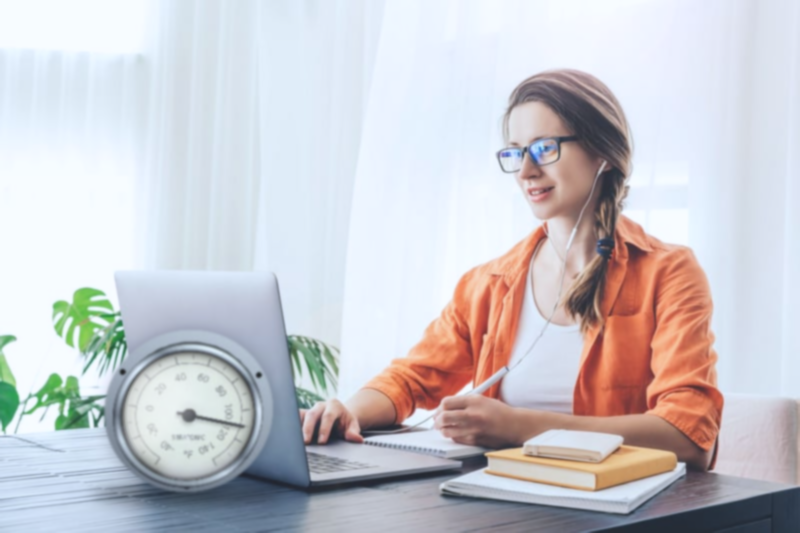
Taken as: °F 110
